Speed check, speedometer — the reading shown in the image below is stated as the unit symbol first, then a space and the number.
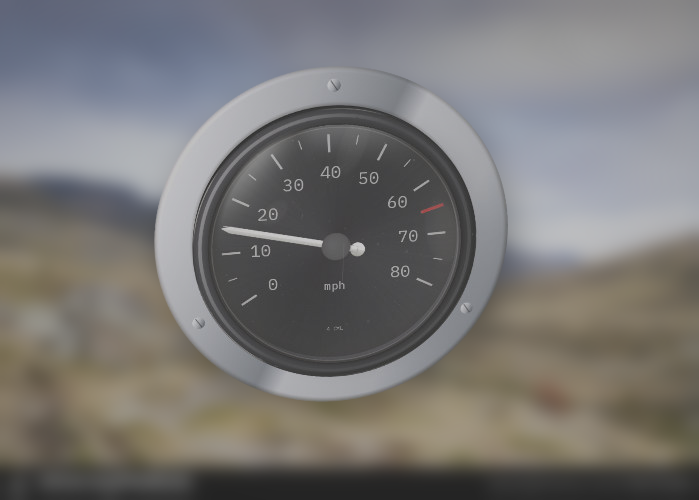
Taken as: mph 15
